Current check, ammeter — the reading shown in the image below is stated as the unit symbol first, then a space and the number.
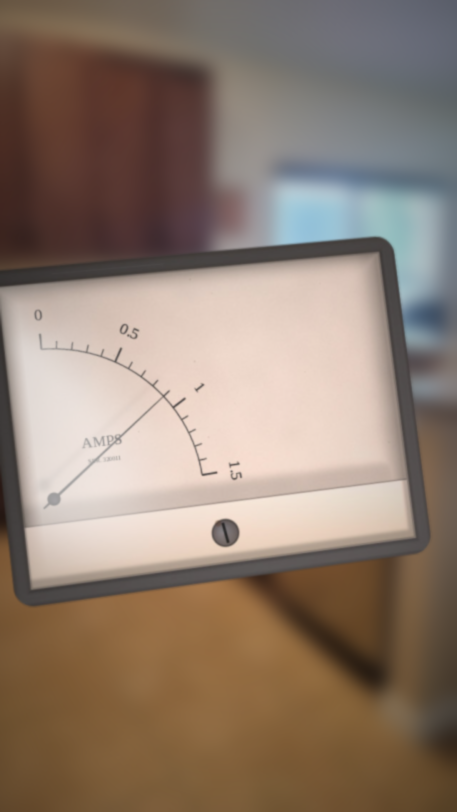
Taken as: A 0.9
